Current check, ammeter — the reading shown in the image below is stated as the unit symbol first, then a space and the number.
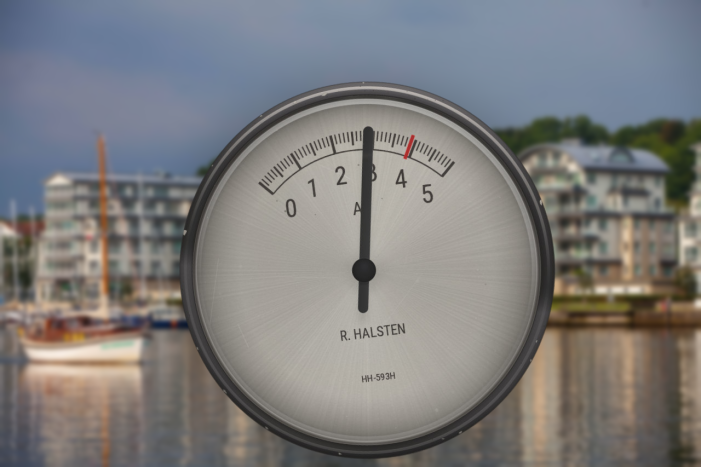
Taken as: A 2.9
